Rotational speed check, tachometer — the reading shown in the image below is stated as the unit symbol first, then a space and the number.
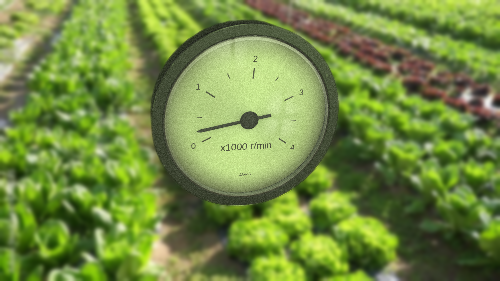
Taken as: rpm 250
